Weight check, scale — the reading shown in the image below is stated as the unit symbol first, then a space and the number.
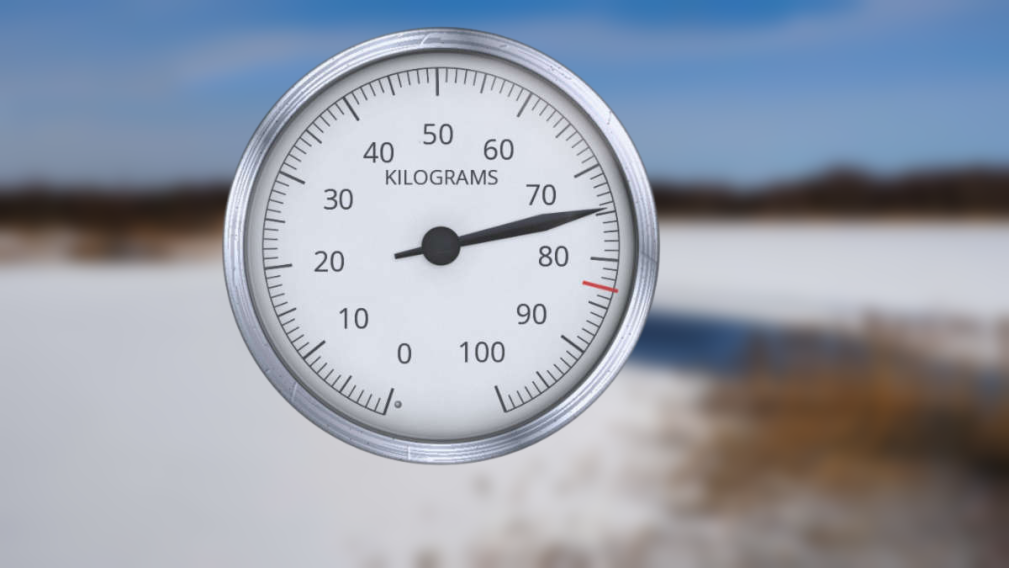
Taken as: kg 74.5
